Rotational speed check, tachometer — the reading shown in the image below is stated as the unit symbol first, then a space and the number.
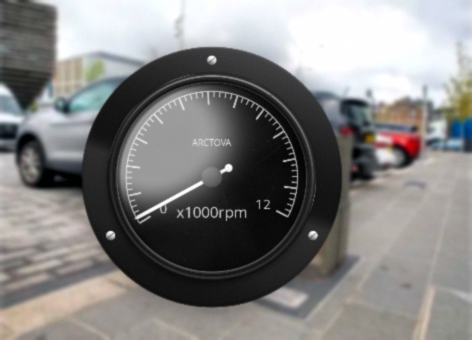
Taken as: rpm 200
